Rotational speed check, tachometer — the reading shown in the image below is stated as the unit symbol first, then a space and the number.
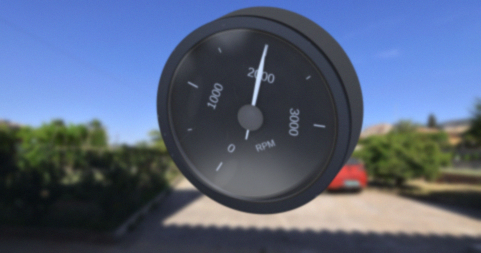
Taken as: rpm 2000
